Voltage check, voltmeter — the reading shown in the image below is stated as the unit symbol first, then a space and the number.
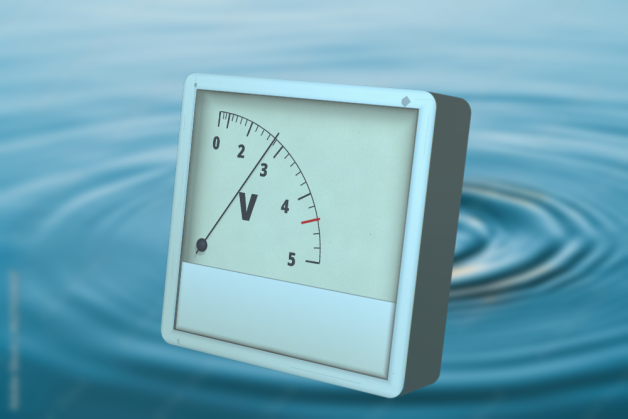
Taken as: V 2.8
